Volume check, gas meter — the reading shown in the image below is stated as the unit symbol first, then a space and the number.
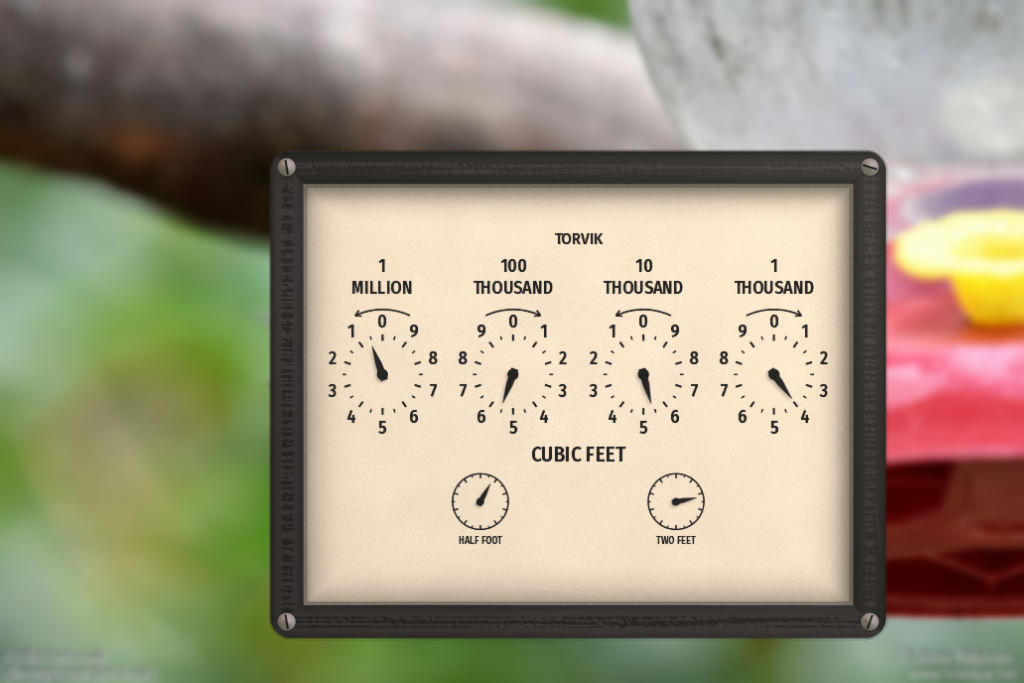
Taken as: ft³ 55400
